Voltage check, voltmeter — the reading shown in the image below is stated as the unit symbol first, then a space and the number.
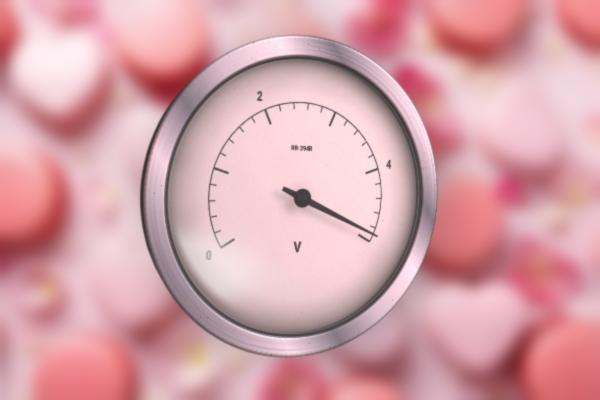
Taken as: V 4.9
